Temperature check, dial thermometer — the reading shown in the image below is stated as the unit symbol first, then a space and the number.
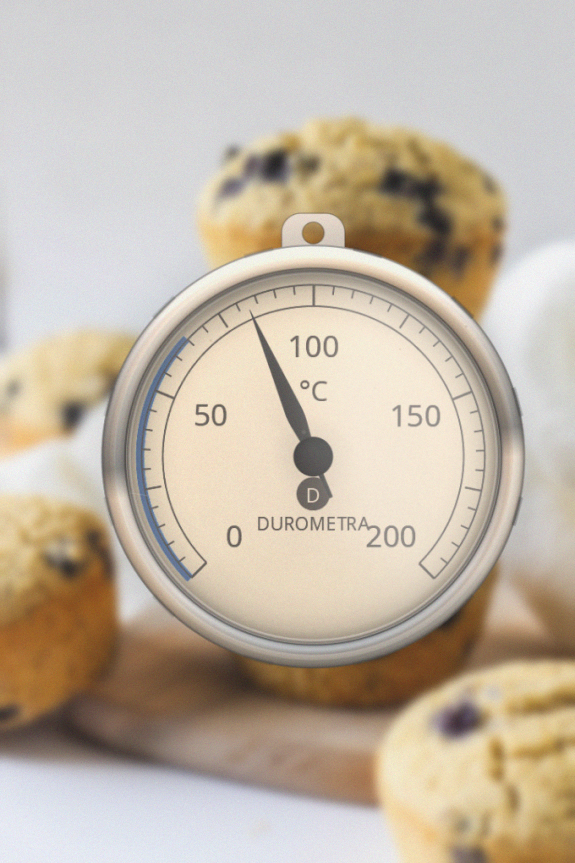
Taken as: °C 82.5
